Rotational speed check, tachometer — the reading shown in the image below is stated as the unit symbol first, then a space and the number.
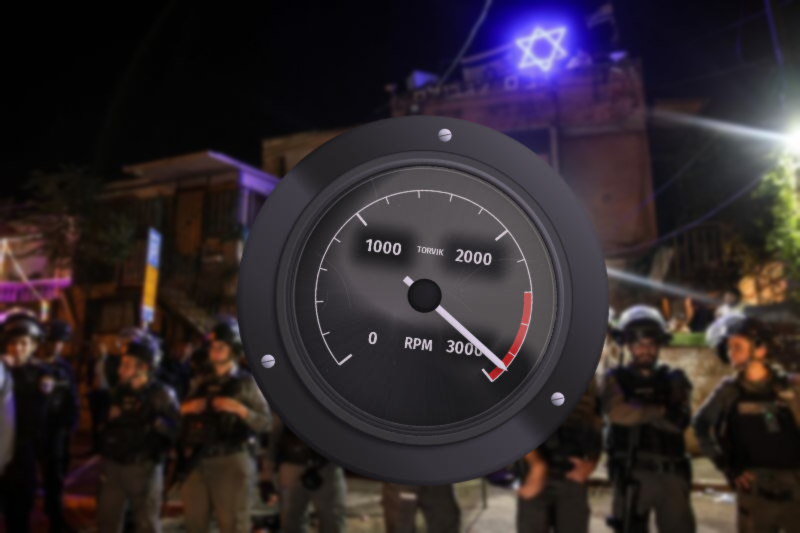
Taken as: rpm 2900
